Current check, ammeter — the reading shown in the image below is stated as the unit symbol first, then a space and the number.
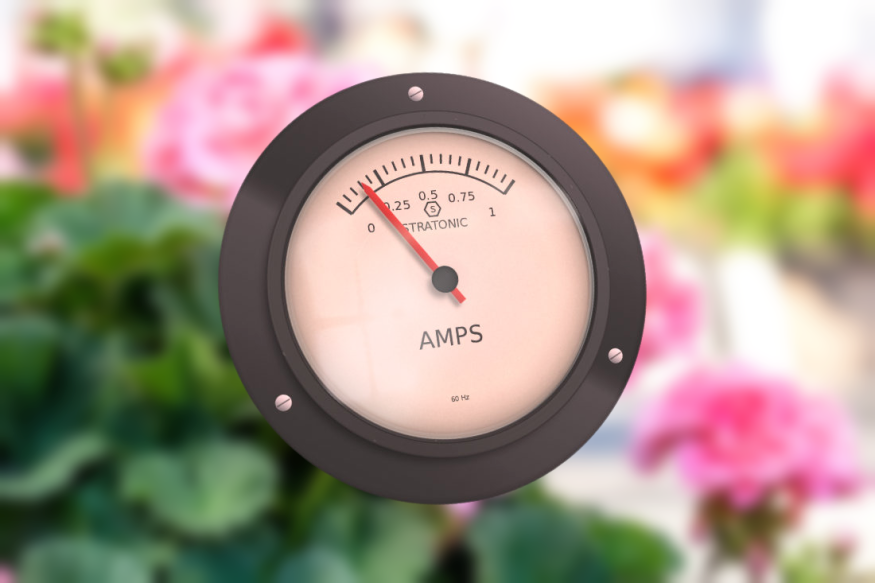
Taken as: A 0.15
